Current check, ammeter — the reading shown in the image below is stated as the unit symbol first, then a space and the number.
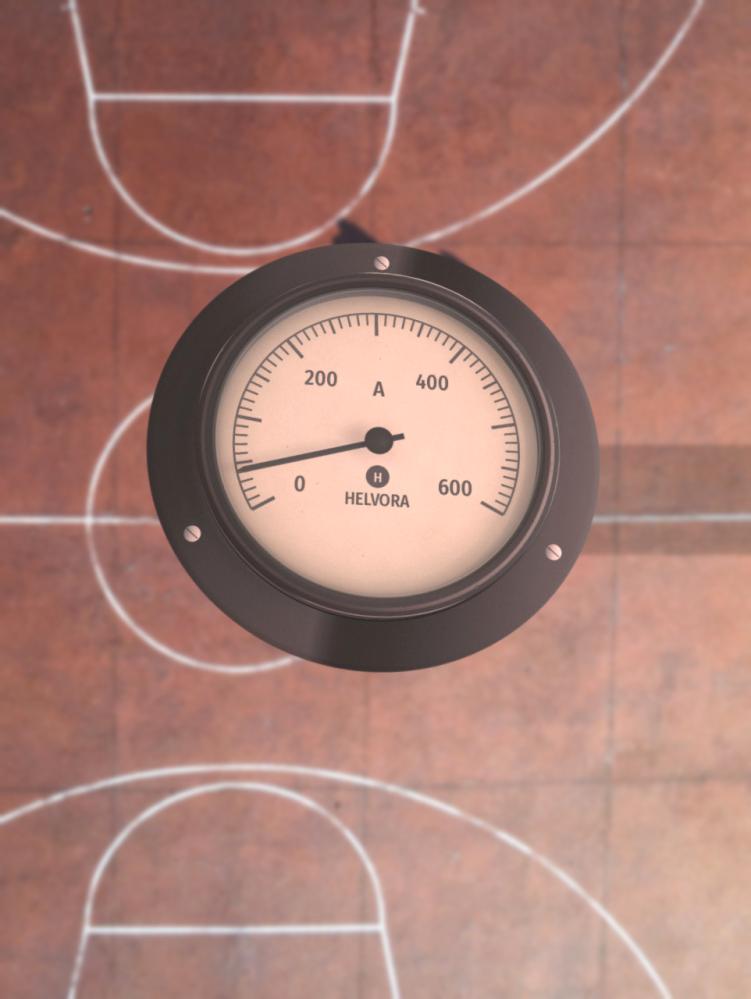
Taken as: A 40
